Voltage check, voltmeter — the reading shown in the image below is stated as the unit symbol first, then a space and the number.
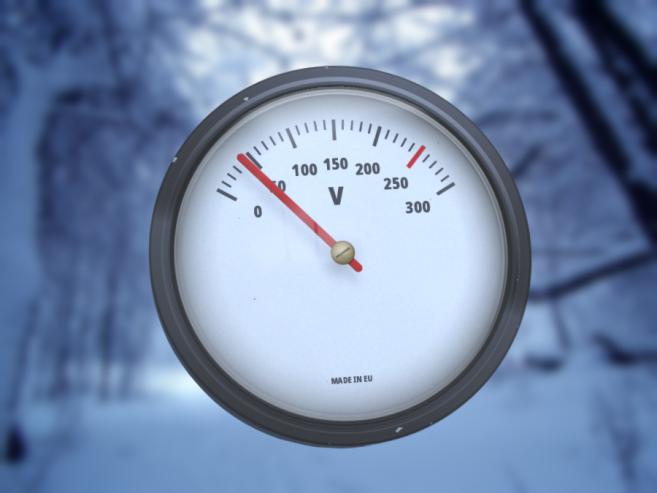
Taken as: V 40
